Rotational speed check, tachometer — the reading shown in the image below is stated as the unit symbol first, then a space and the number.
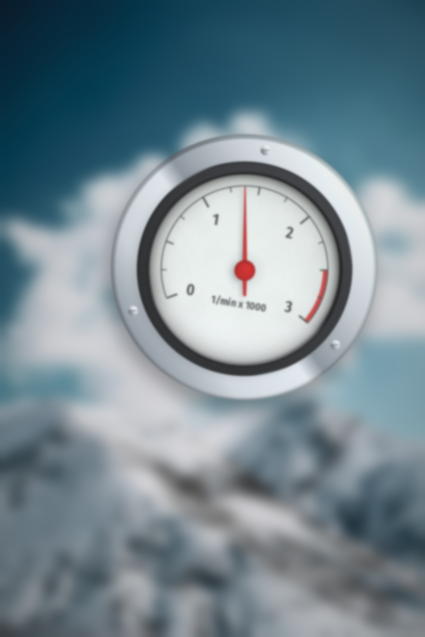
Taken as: rpm 1375
